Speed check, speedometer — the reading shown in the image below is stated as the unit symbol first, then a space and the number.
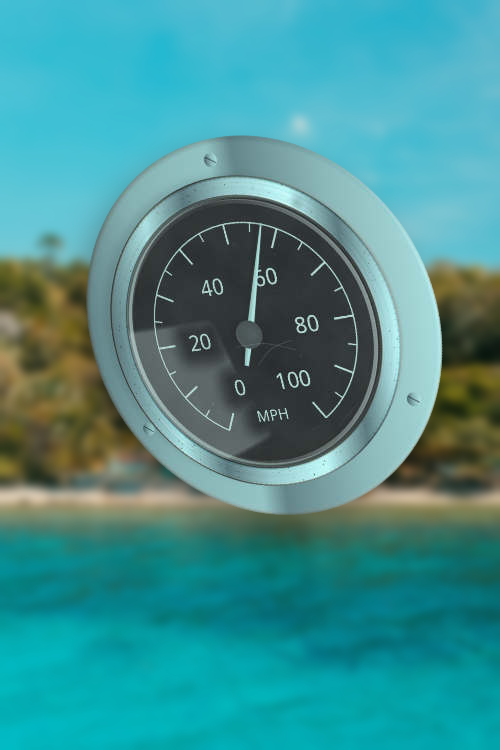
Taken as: mph 57.5
